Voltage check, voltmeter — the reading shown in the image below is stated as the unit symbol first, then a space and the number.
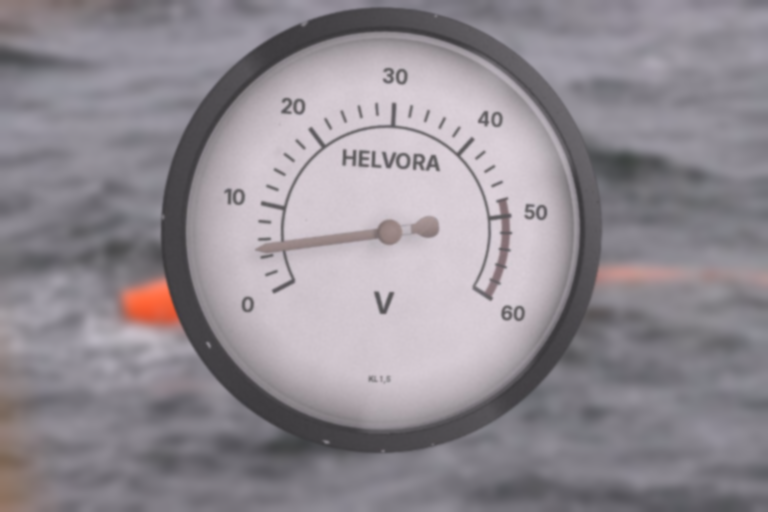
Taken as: V 5
